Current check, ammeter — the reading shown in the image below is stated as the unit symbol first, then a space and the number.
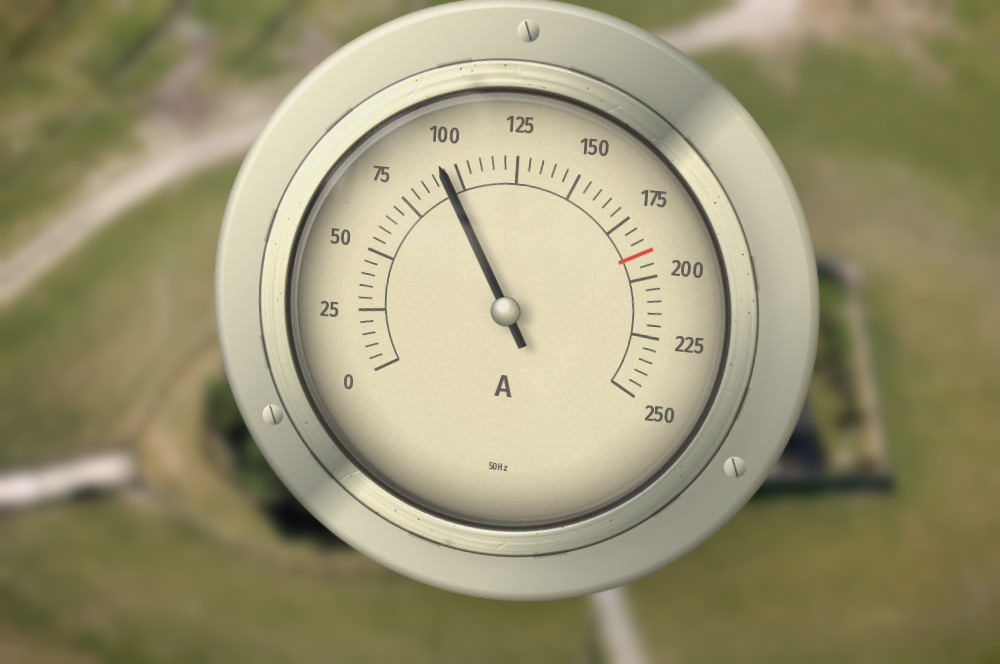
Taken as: A 95
